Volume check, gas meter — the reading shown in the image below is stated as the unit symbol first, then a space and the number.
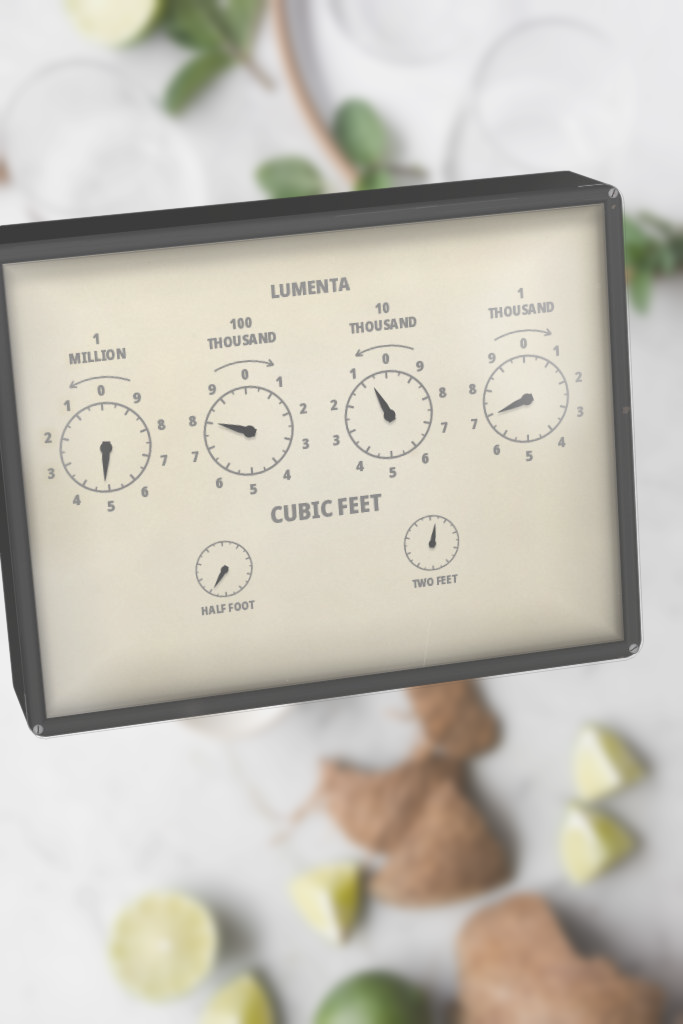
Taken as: ft³ 480700
